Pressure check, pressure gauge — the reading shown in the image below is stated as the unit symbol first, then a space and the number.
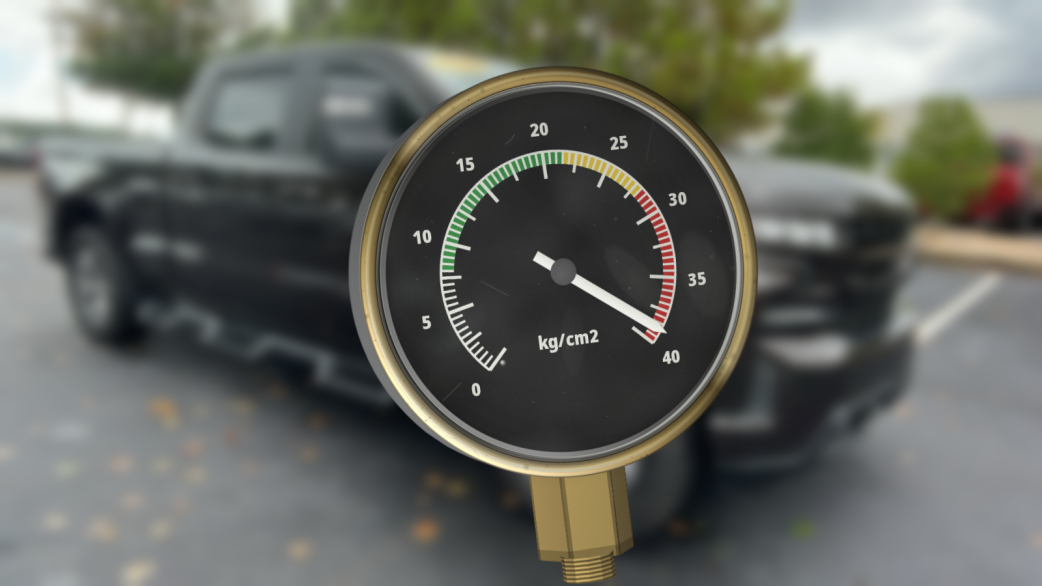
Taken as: kg/cm² 39
